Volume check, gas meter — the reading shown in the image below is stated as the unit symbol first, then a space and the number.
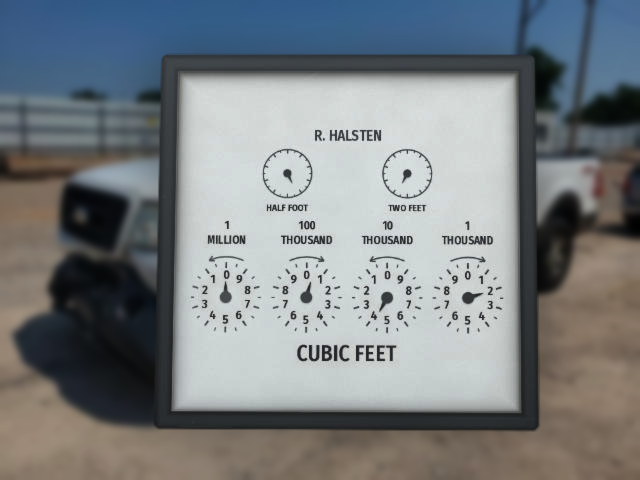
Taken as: ft³ 4200
